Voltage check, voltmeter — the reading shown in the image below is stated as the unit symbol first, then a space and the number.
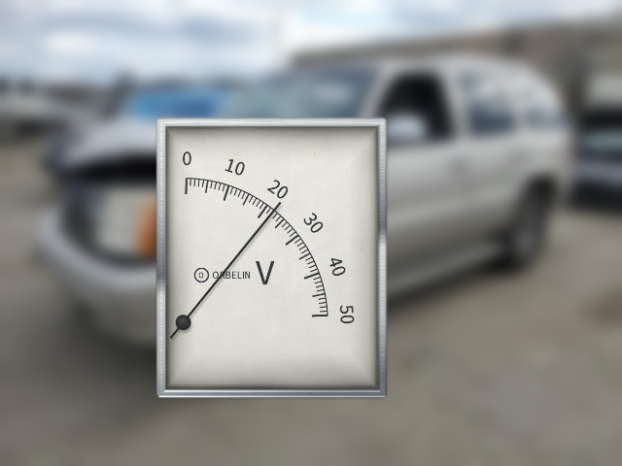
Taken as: V 22
